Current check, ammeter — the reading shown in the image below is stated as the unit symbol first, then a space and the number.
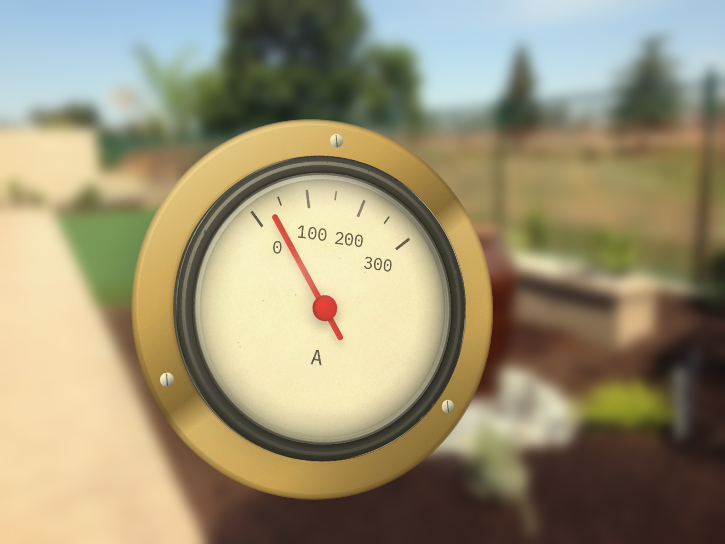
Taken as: A 25
